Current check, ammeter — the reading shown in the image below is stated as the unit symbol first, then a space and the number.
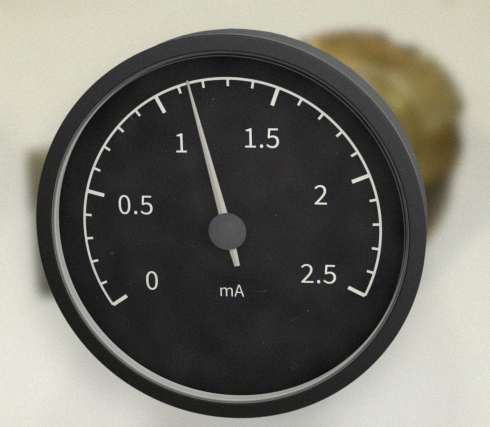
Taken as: mA 1.15
